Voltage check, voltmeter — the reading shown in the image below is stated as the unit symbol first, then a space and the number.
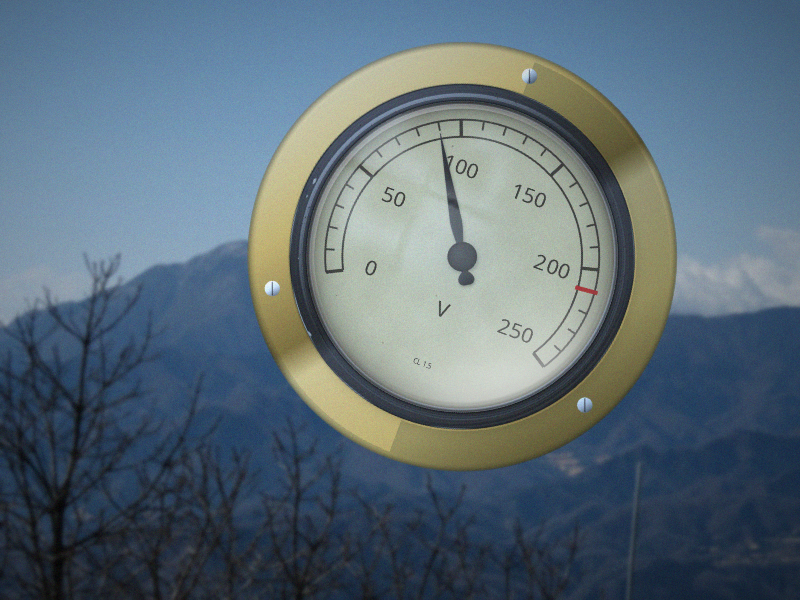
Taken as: V 90
